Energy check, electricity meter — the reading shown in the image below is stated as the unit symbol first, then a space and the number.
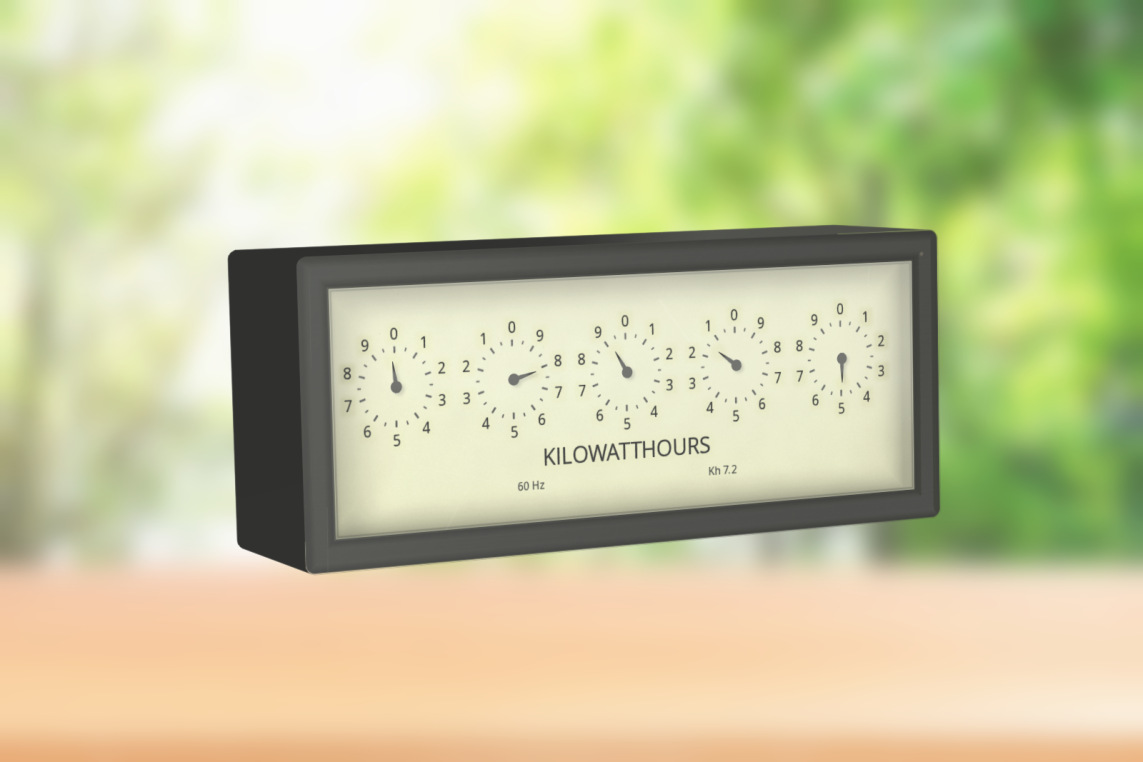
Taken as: kWh 97915
